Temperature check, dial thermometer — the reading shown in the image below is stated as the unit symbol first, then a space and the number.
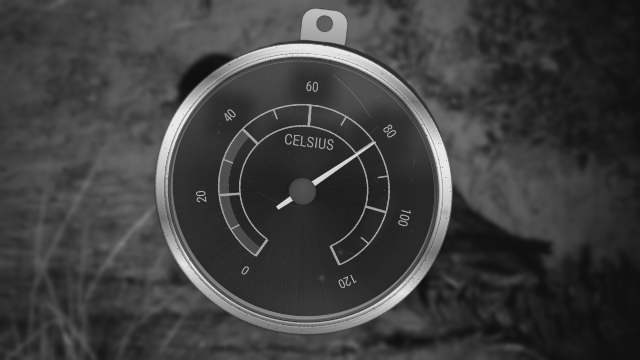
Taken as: °C 80
